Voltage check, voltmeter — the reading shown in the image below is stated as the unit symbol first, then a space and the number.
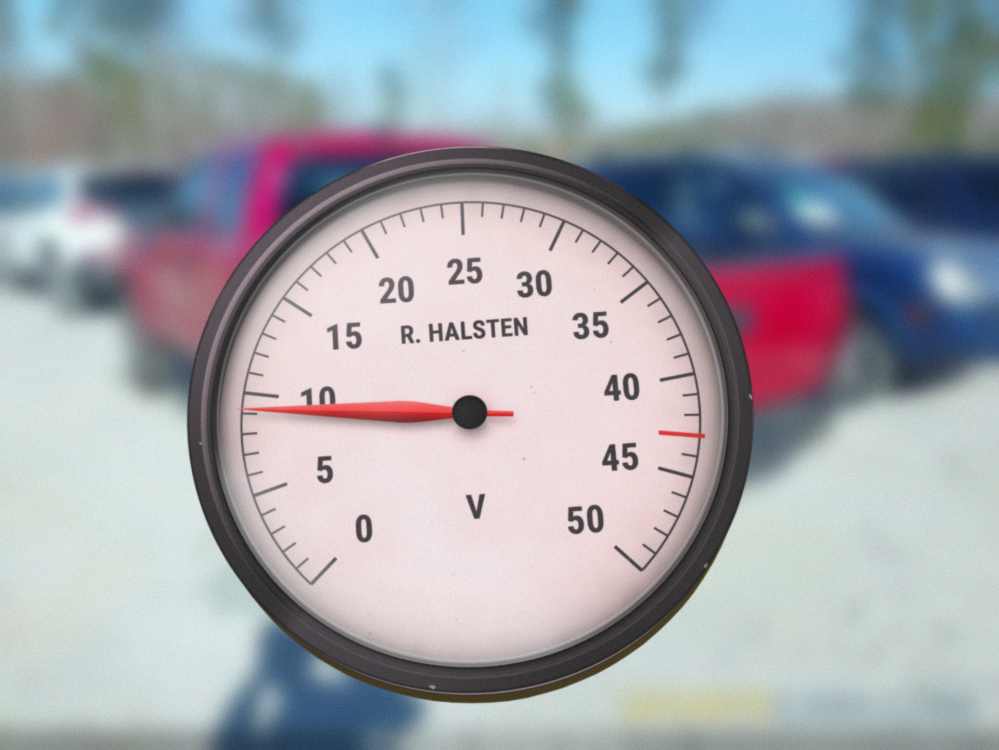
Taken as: V 9
